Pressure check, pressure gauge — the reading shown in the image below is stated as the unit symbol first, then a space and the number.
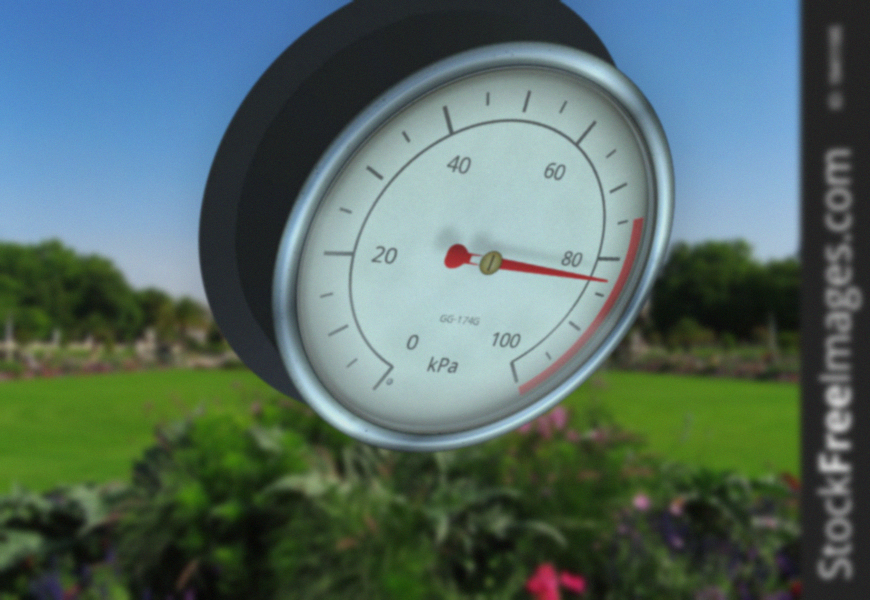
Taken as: kPa 82.5
